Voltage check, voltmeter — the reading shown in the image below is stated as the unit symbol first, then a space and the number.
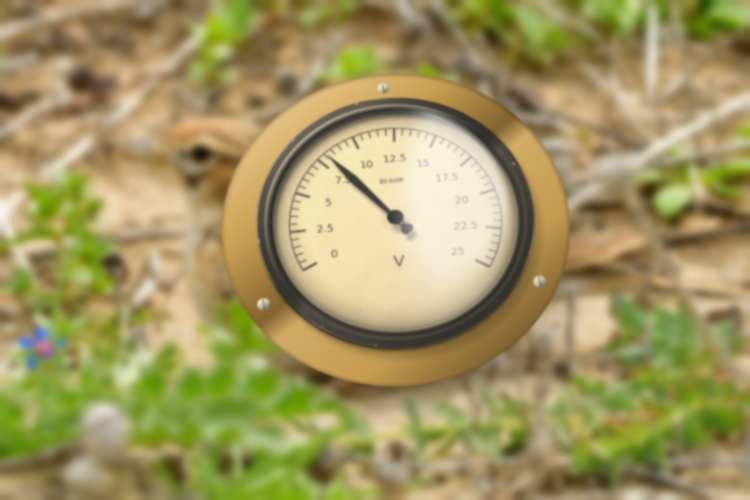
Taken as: V 8
